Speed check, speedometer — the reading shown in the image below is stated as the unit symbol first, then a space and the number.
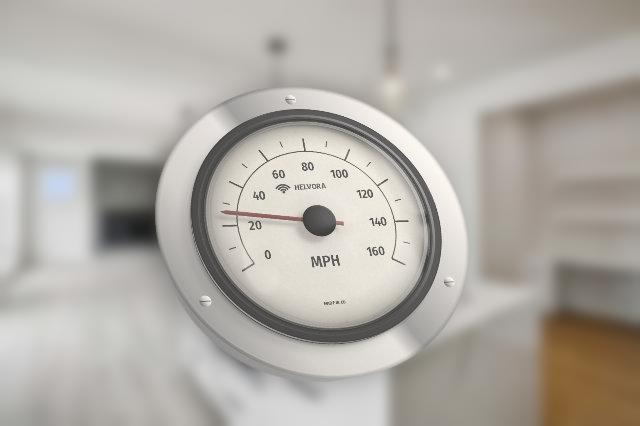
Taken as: mph 25
